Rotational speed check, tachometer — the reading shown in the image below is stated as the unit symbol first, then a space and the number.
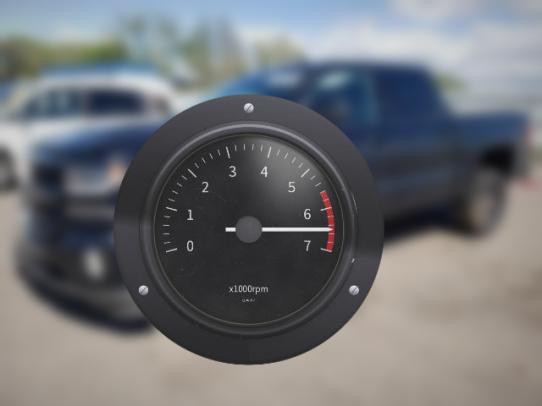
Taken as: rpm 6500
